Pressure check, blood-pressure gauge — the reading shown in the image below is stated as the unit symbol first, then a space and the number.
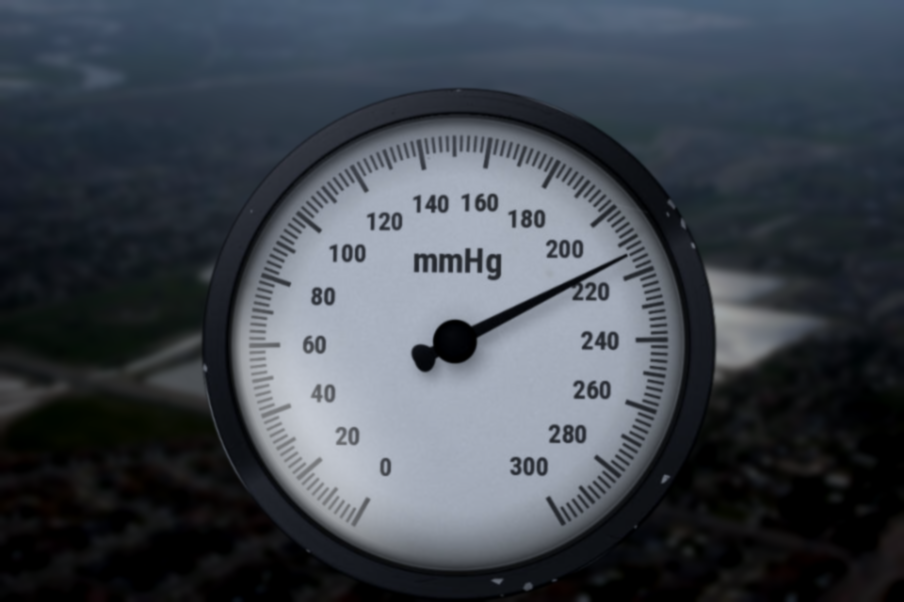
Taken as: mmHg 214
